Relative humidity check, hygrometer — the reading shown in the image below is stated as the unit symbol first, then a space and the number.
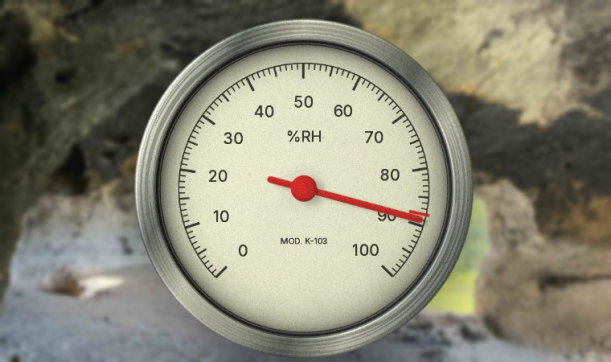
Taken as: % 89
